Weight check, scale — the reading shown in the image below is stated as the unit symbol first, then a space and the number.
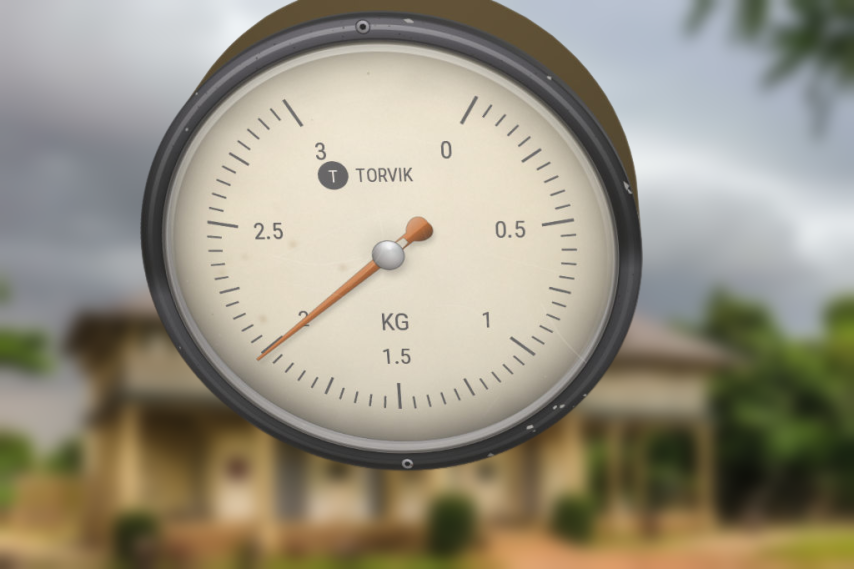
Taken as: kg 2
